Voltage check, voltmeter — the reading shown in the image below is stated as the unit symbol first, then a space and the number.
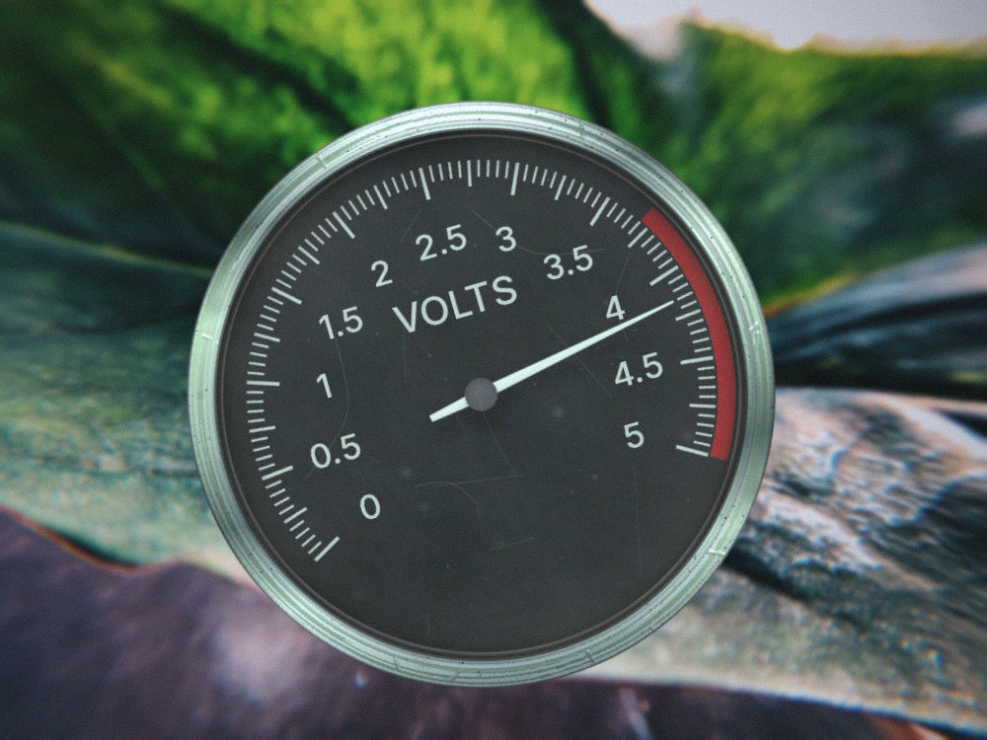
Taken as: V 4.15
